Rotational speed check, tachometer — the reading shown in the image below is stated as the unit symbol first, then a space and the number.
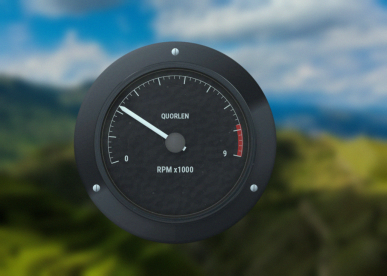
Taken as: rpm 2200
